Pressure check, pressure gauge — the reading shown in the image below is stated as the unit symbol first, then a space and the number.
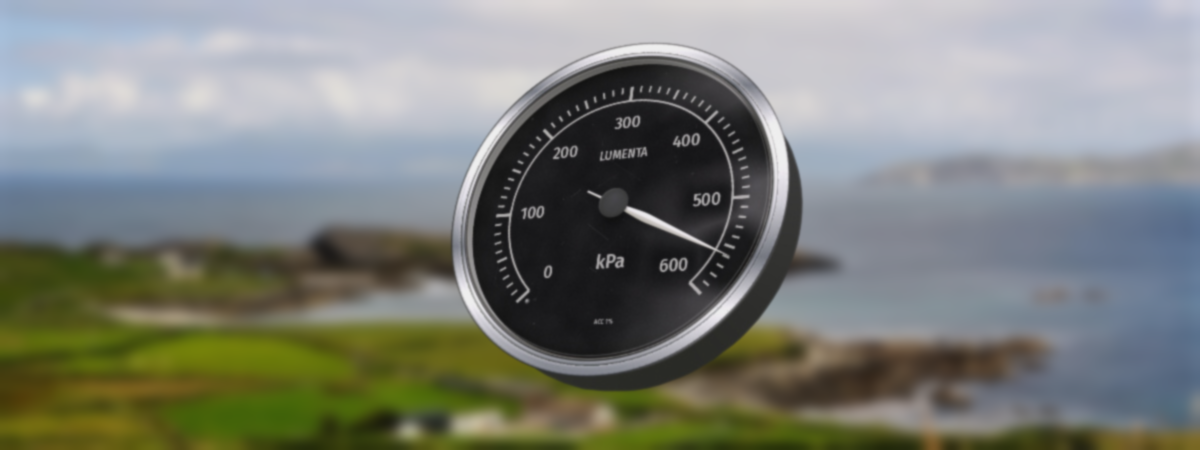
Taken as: kPa 560
